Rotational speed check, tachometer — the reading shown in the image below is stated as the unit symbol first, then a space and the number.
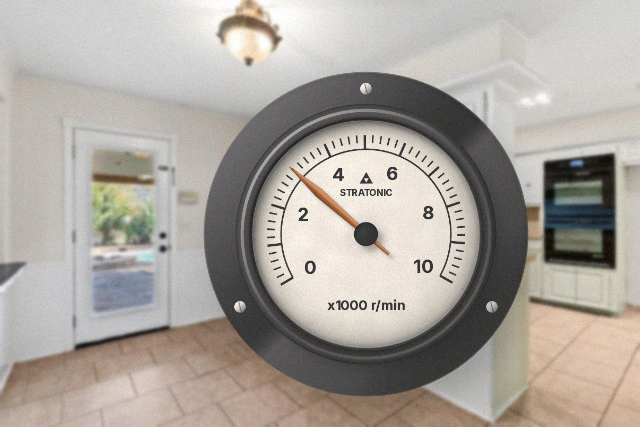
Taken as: rpm 3000
